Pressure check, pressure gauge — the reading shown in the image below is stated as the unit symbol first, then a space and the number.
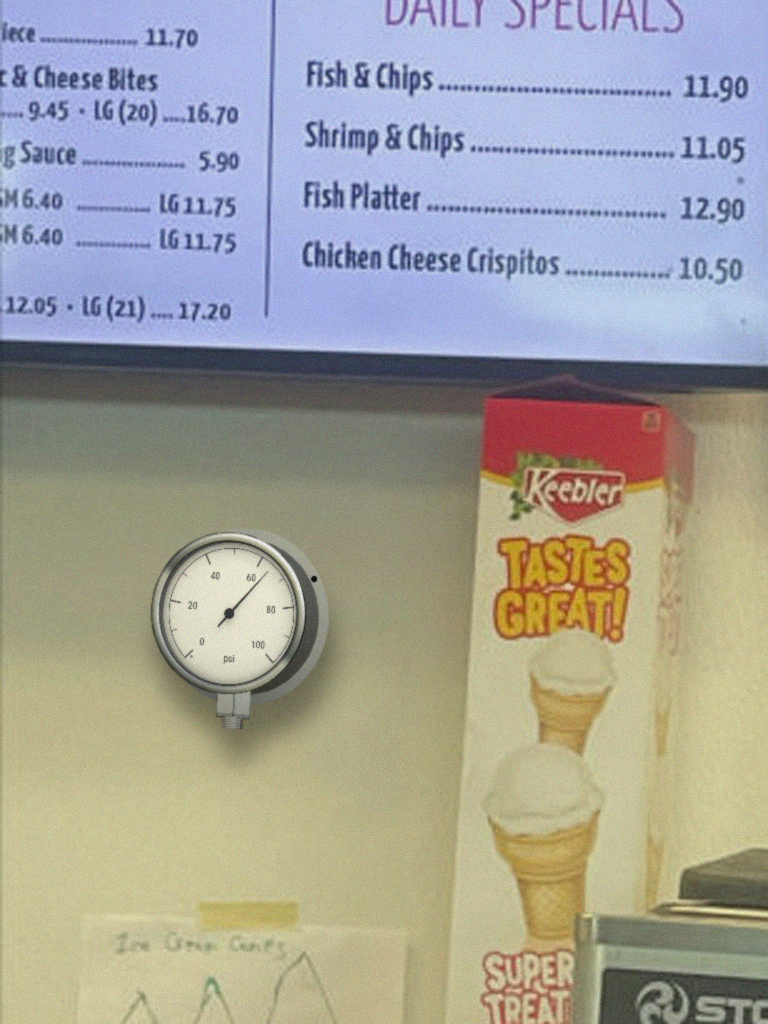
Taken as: psi 65
